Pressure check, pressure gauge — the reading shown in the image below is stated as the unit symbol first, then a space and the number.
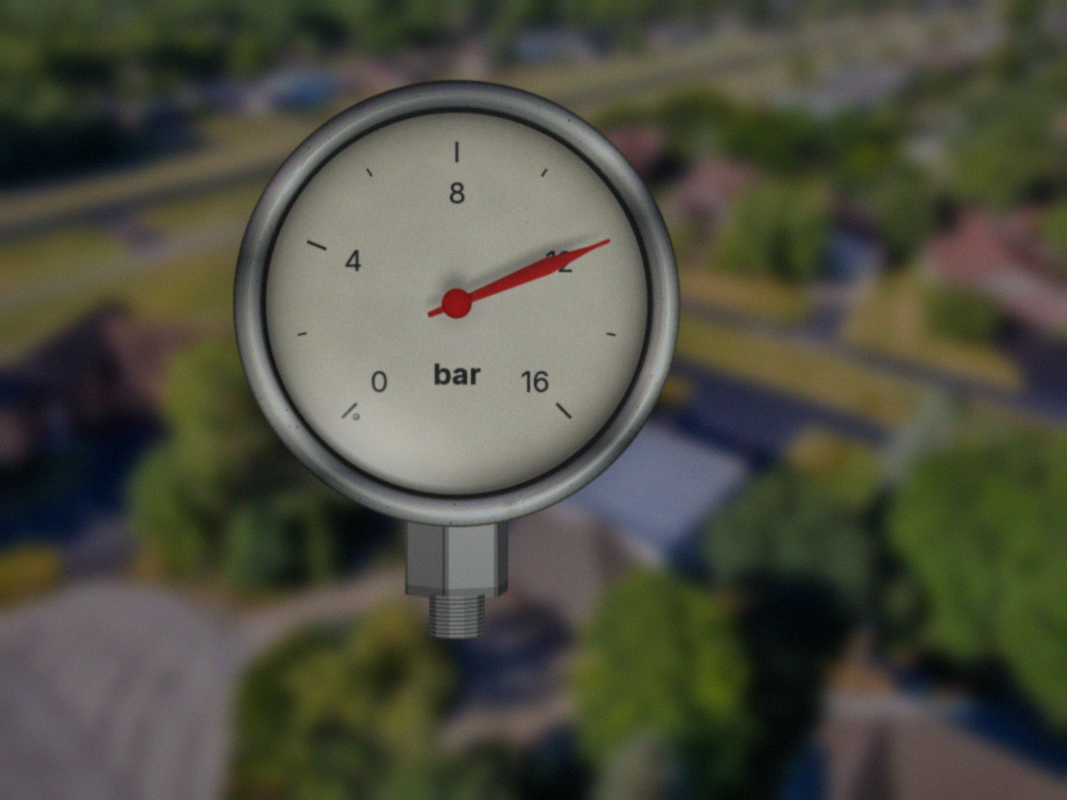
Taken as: bar 12
